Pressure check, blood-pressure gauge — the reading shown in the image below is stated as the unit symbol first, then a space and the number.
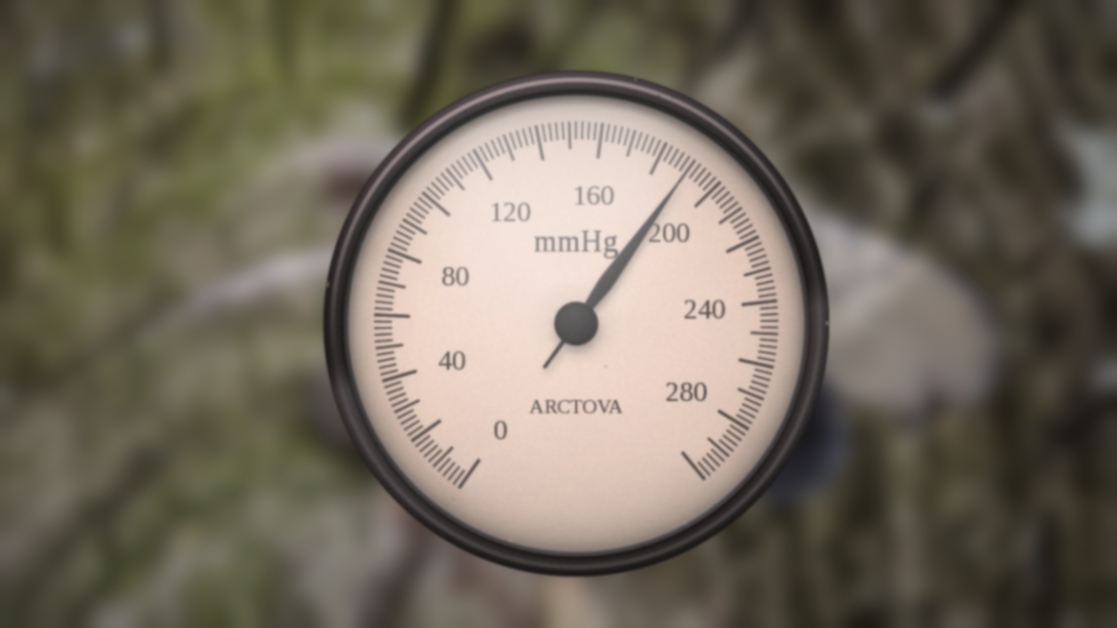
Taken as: mmHg 190
